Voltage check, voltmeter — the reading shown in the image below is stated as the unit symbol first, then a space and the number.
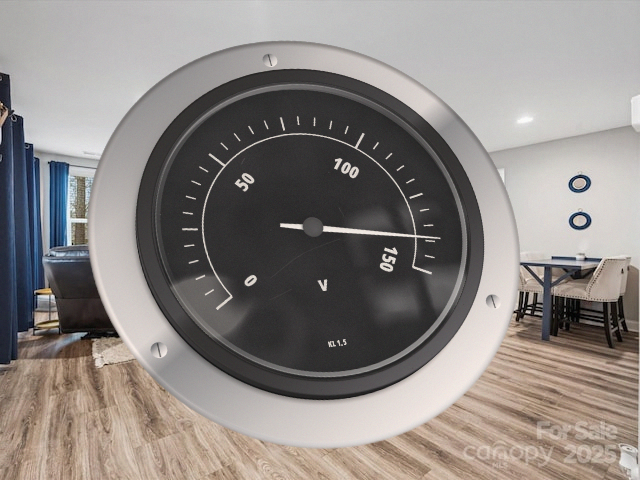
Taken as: V 140
